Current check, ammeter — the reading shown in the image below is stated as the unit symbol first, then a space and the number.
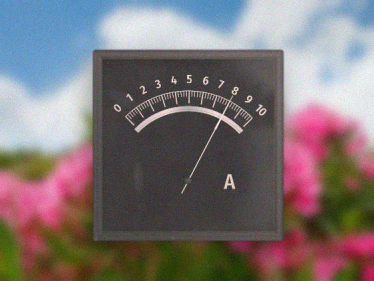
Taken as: A 8
